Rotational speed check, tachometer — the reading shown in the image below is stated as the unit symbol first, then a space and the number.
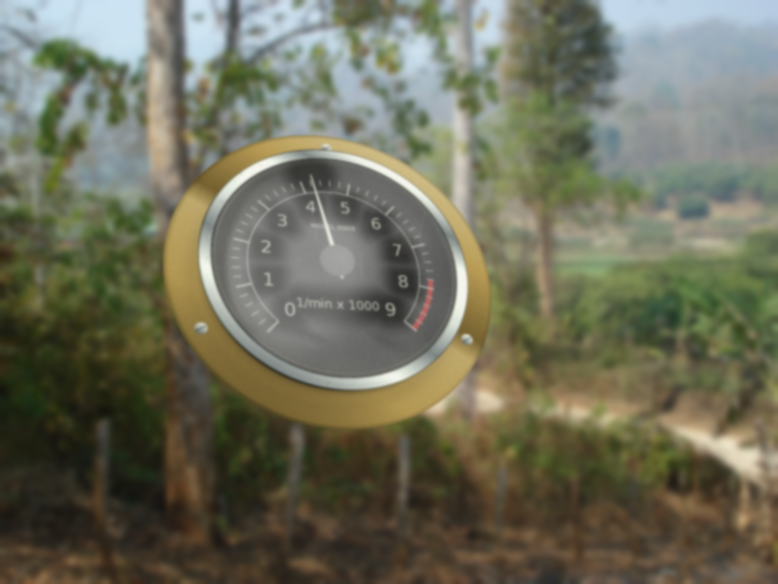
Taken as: rpm 4200
